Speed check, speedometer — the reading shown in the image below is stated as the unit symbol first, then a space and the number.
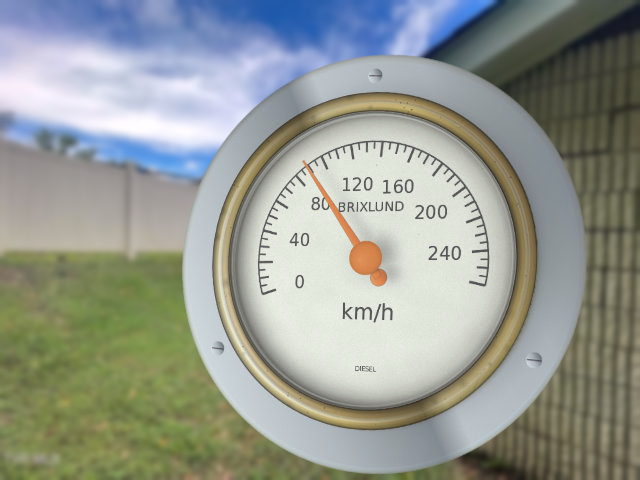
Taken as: km/h 90
